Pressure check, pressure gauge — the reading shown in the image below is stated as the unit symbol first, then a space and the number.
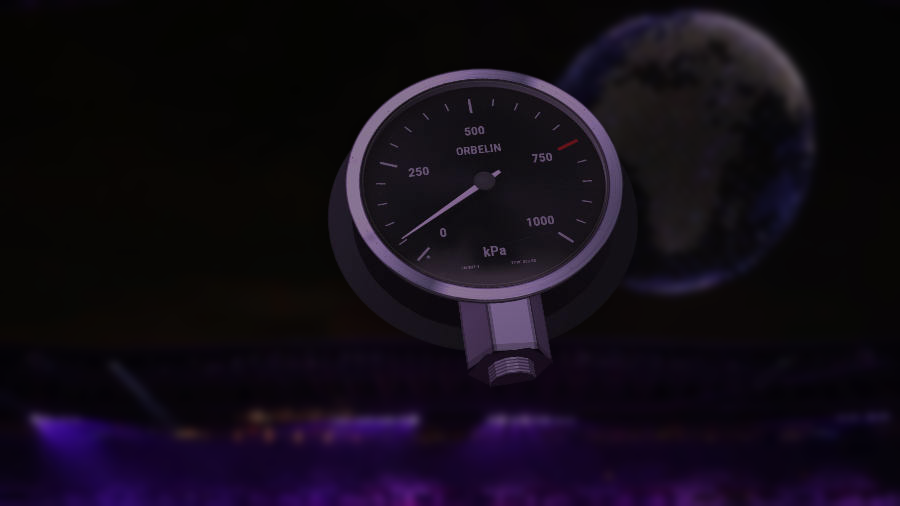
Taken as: kPa 50
